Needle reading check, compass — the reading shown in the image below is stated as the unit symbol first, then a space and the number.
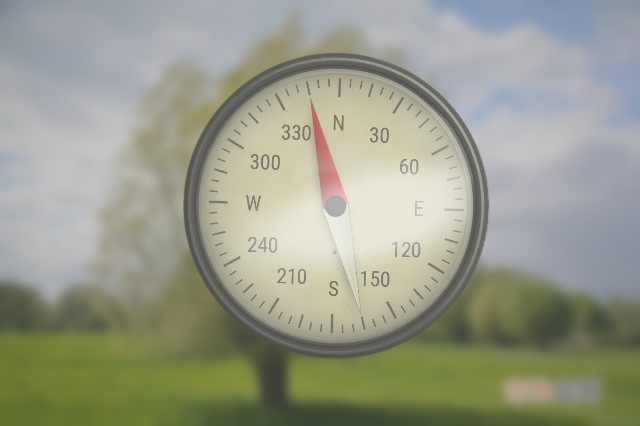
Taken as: ° 345
